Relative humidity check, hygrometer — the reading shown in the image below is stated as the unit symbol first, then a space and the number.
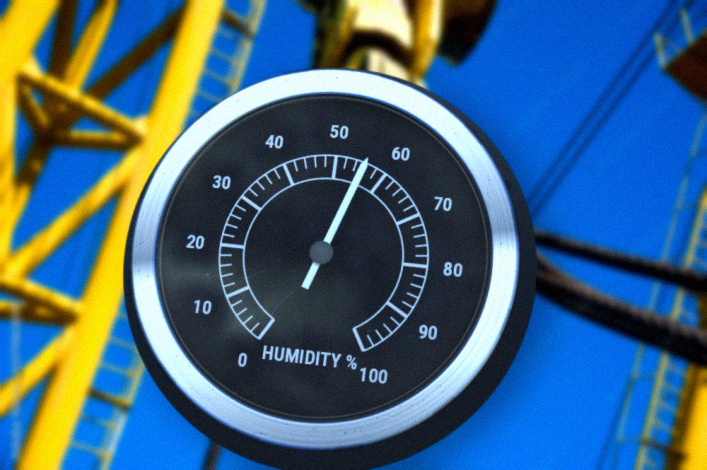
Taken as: % 56
